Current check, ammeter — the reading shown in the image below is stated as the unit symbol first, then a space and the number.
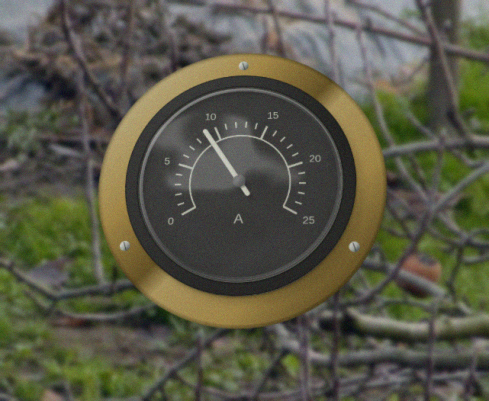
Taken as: A 9
